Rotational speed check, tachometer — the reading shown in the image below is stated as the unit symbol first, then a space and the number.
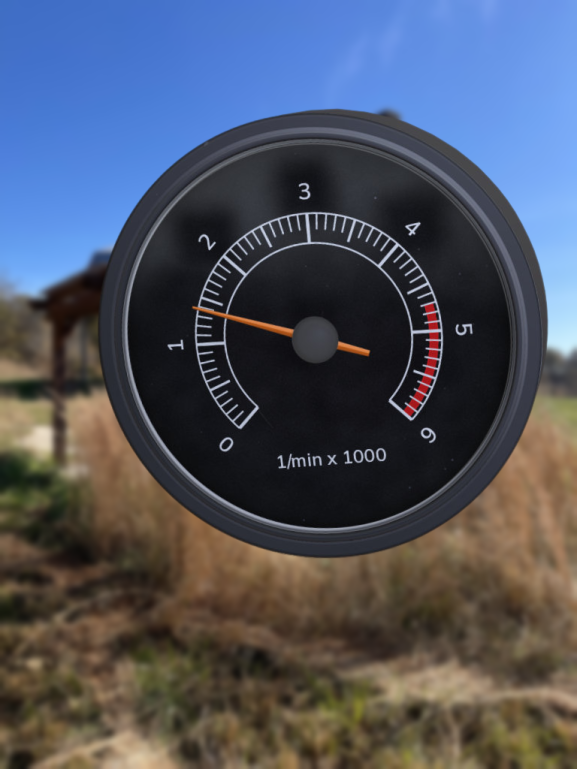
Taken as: rpm 1400
